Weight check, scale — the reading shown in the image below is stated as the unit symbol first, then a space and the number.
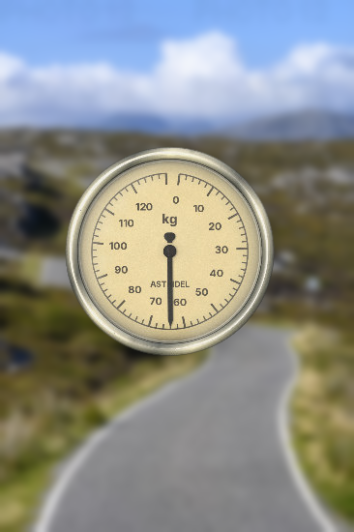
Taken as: kg 64
